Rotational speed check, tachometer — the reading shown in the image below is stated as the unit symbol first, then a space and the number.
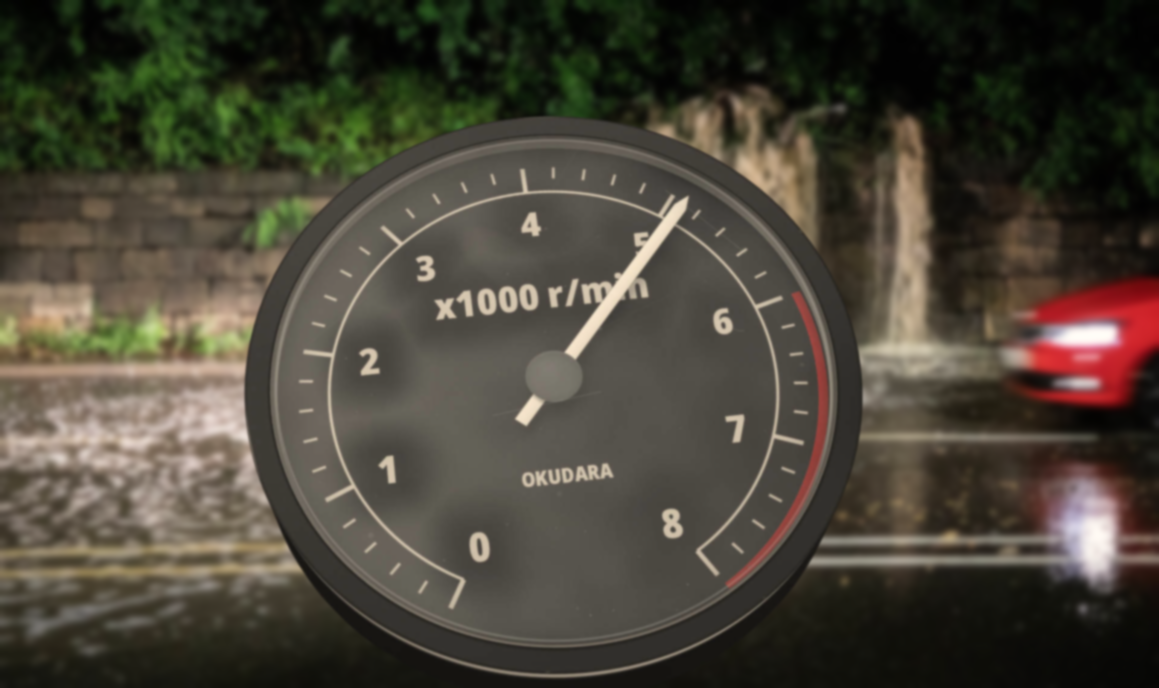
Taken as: rpm 5100
